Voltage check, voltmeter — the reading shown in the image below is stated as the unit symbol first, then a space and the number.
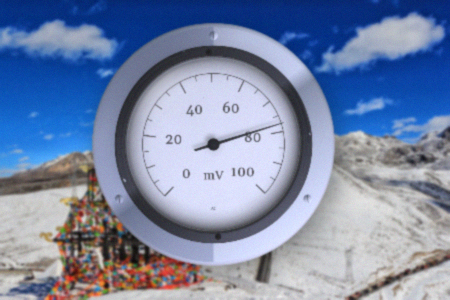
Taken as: mV 77.5
